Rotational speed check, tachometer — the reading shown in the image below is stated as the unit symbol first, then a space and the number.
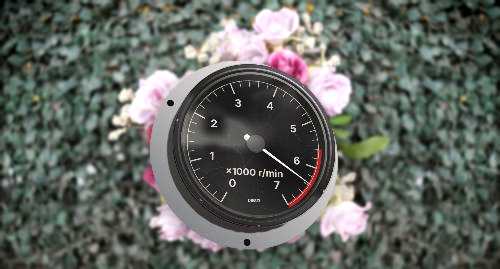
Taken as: rpm 6400
